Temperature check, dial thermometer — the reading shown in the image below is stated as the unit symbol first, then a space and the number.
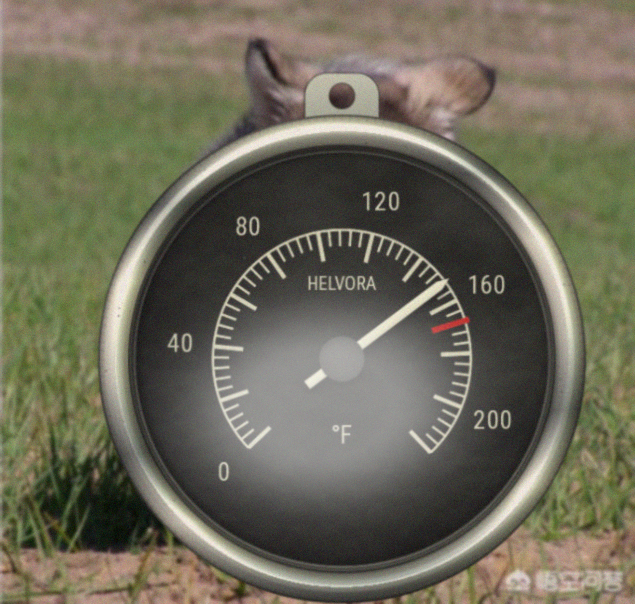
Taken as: °F 152
